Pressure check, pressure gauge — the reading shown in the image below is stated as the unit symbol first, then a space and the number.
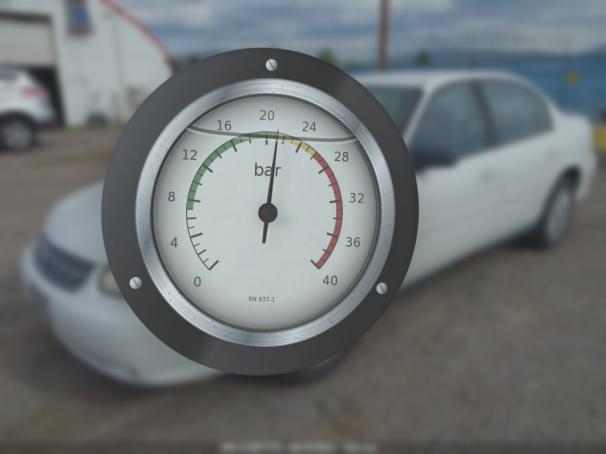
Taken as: bar 21
